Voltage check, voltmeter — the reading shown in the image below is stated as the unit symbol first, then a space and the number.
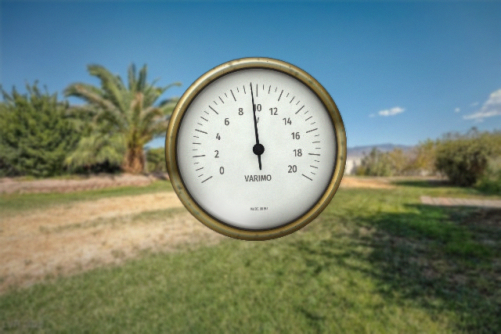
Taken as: V 9.5
